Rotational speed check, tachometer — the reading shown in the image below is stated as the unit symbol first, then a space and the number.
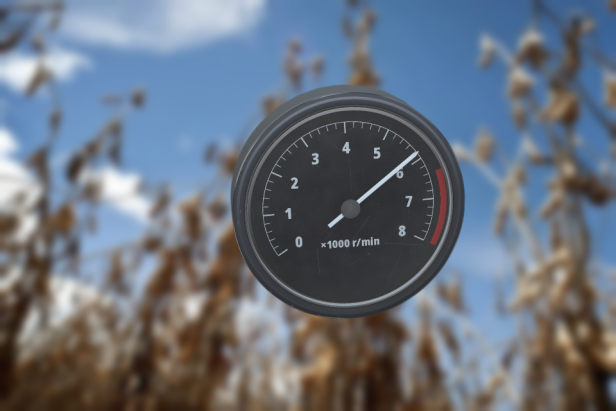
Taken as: rpm 5800
